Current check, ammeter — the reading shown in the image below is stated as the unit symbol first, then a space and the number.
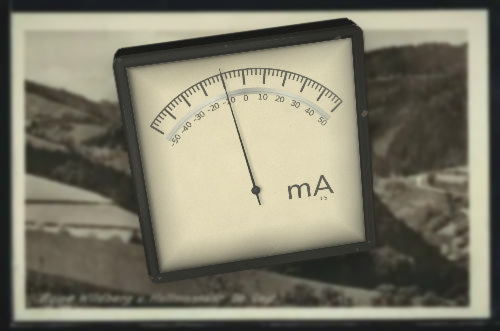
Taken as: mA -10
